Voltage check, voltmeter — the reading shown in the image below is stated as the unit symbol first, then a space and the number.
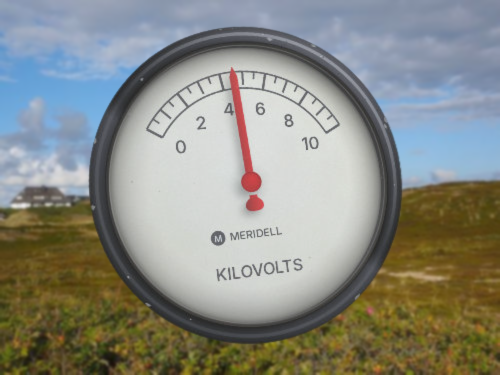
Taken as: kV 4.5
